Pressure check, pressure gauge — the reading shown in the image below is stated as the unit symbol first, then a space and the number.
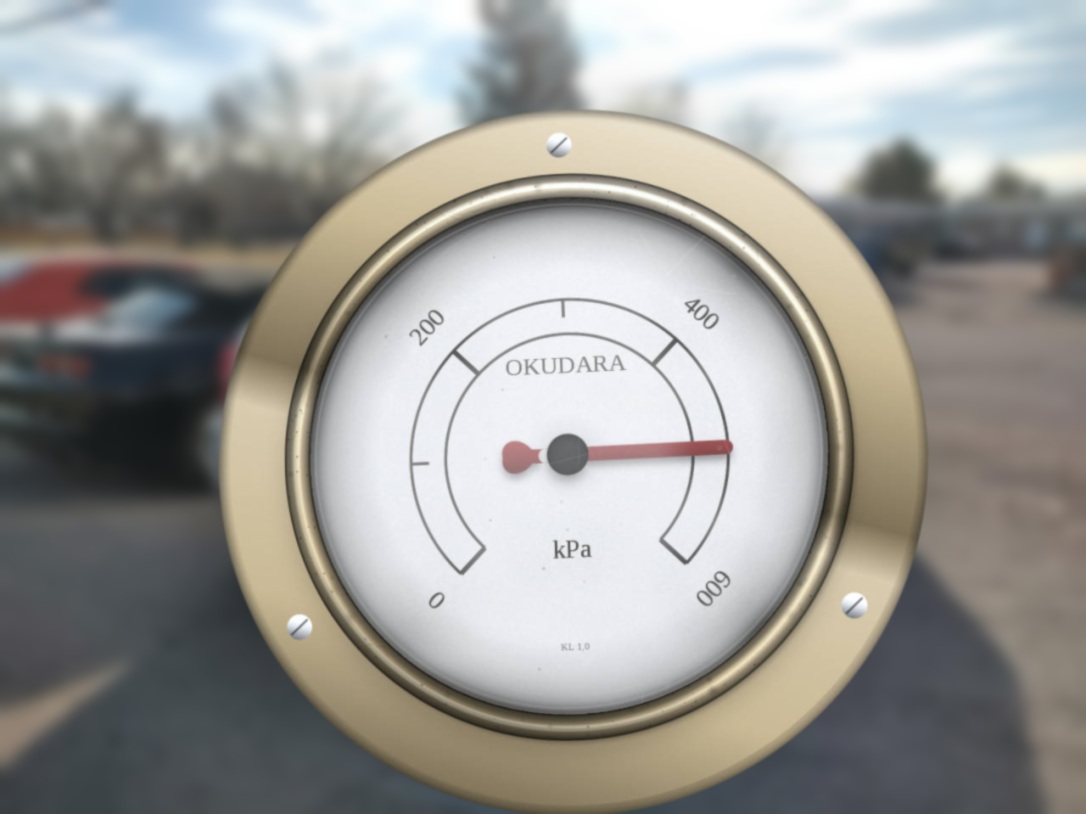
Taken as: kPa 500
